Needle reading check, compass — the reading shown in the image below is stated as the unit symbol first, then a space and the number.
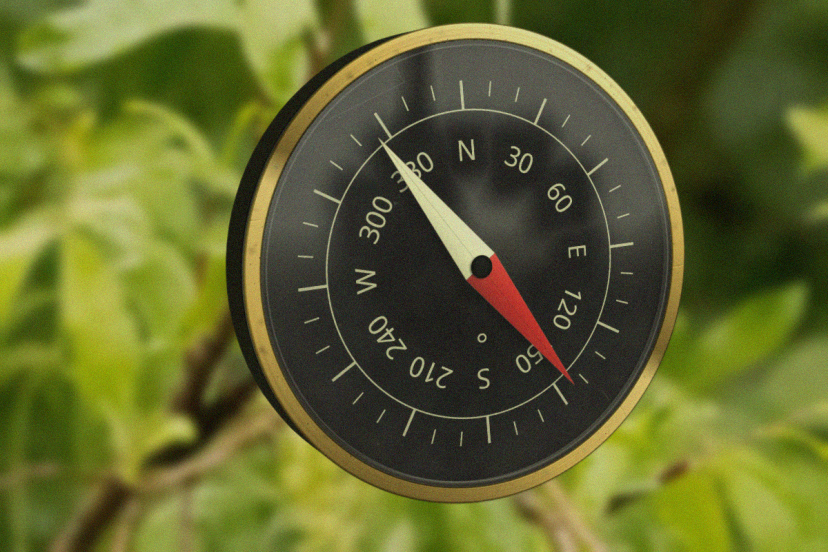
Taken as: ° 145
